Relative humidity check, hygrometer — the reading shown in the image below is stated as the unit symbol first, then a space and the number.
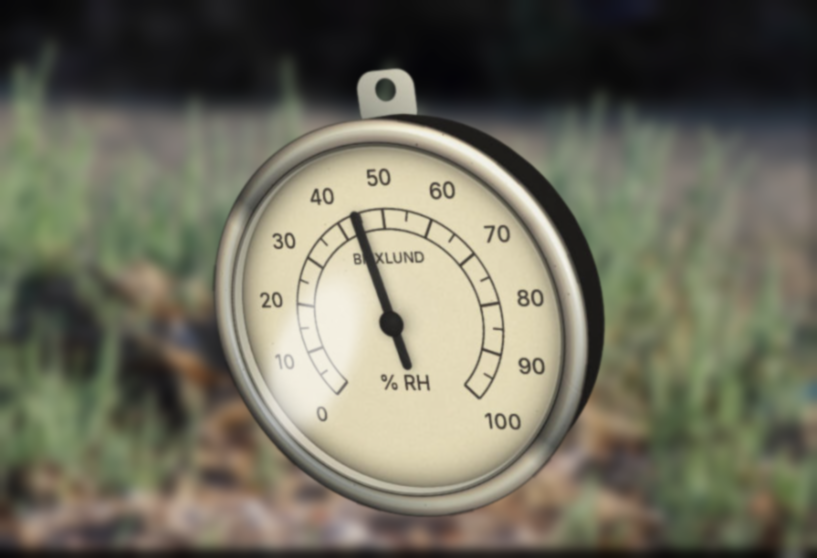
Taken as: % 45
